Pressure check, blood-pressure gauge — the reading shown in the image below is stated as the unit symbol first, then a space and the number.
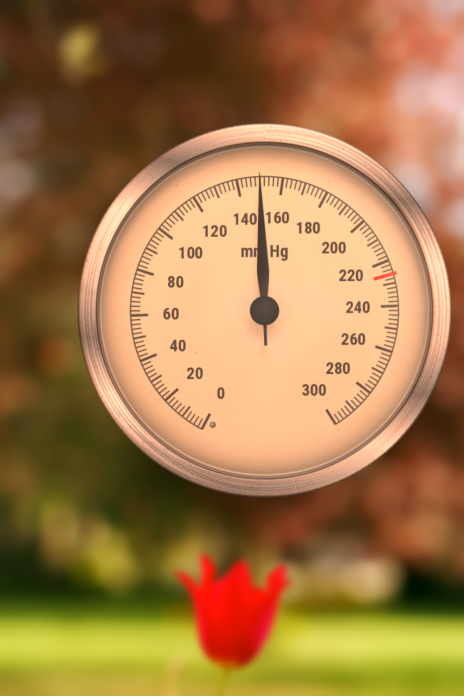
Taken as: mmHg 150
